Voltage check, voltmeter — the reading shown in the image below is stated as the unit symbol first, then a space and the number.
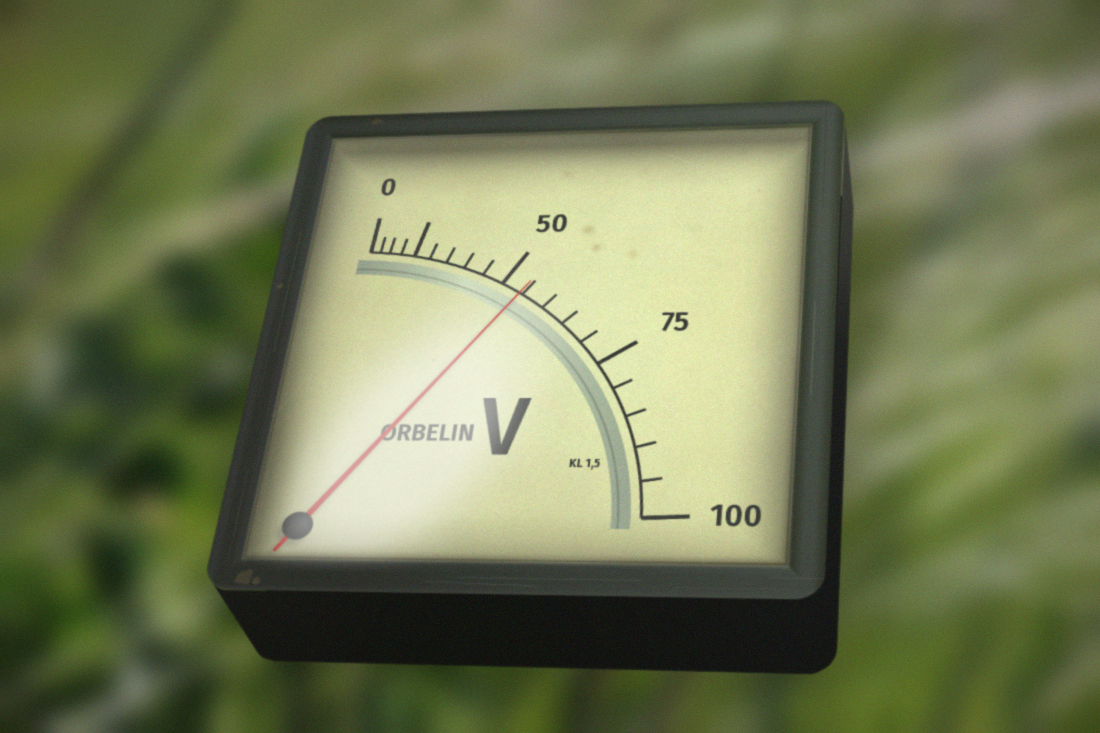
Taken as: V 55
